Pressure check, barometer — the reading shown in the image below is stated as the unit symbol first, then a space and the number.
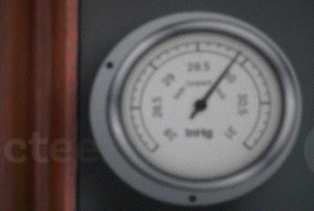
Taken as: inHg 29.9
